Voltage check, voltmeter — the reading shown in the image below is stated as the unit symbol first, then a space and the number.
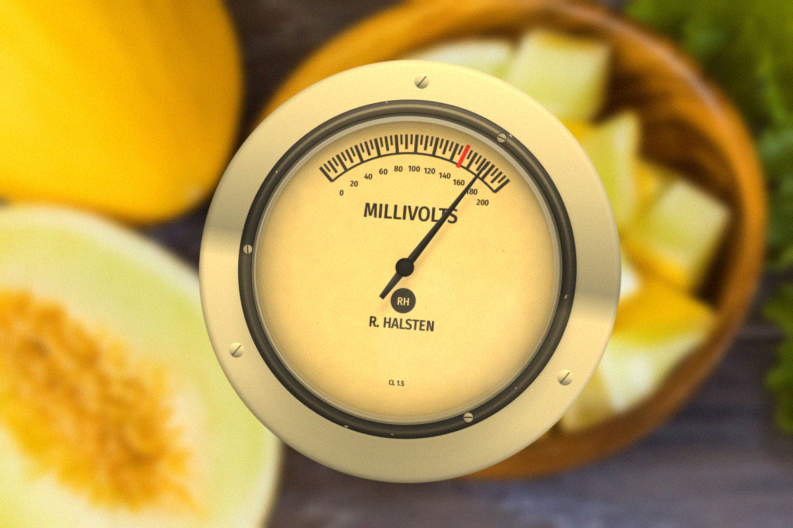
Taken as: mV 175
